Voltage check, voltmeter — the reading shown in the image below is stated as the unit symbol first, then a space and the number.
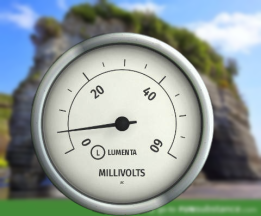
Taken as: mV 5
